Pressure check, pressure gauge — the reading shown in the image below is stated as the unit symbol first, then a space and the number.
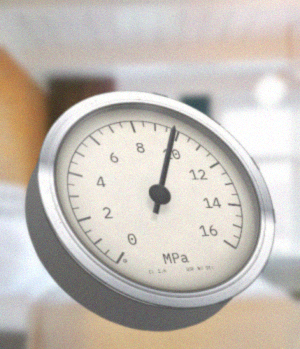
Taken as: MPa 9.75
